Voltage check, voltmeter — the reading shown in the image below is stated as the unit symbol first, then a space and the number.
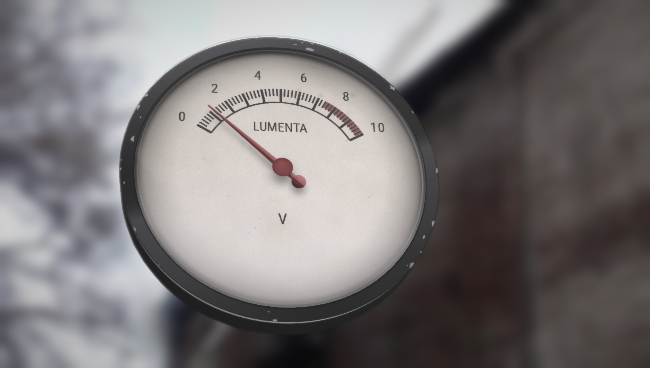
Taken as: V 1
